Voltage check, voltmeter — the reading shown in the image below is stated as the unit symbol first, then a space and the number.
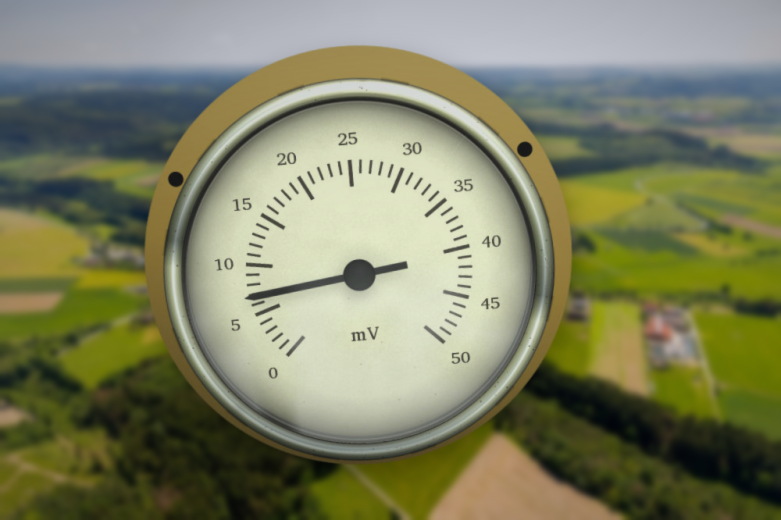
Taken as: mV 7
